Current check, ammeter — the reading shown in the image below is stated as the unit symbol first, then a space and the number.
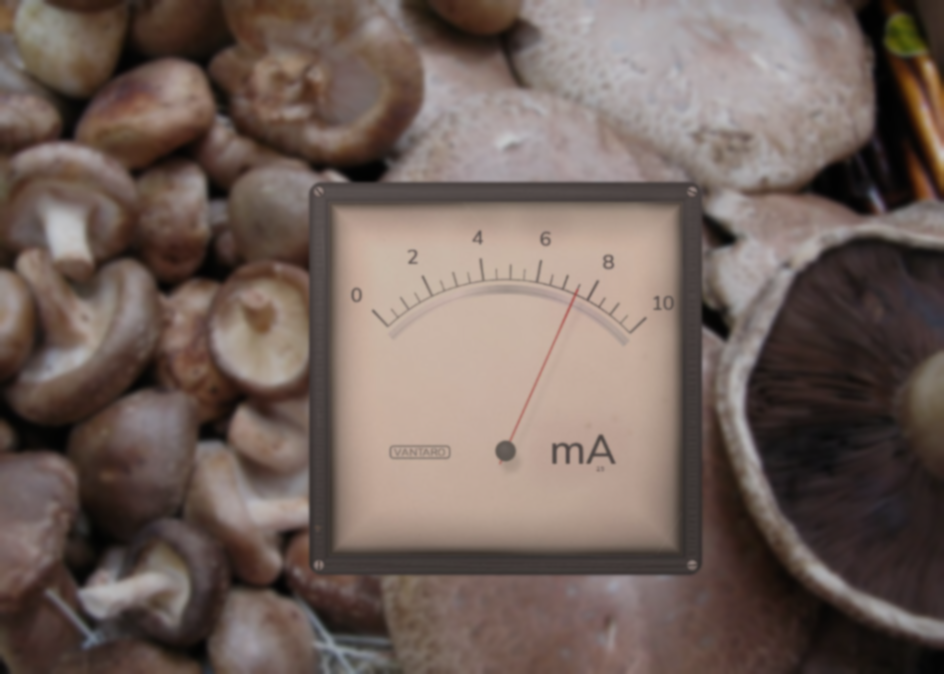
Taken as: mA 7.5
